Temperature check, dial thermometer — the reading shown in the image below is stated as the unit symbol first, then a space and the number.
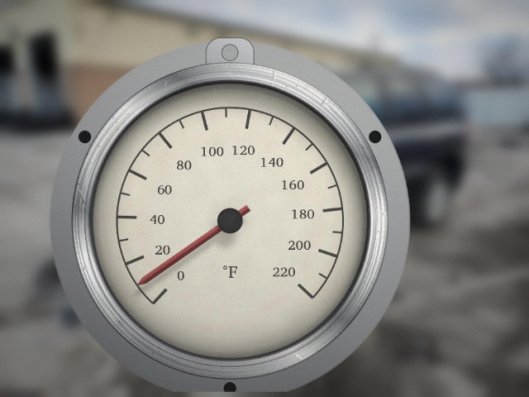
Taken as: °F 10
